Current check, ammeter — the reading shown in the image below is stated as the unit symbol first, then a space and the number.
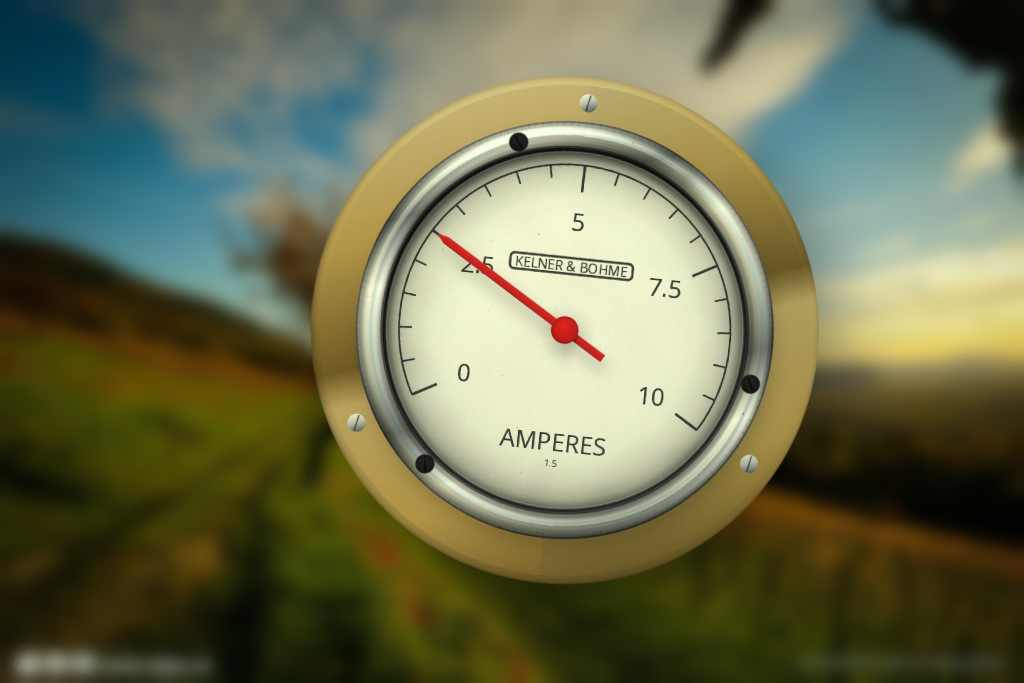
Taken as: A 2.5
